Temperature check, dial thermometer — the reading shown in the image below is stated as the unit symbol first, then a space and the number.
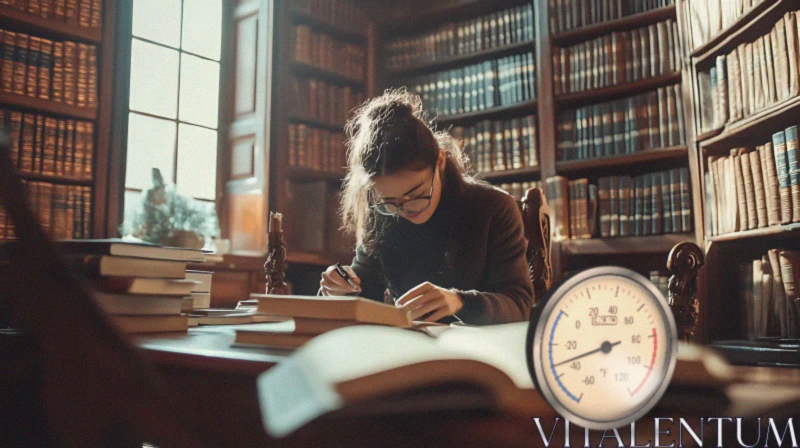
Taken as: °F -32
